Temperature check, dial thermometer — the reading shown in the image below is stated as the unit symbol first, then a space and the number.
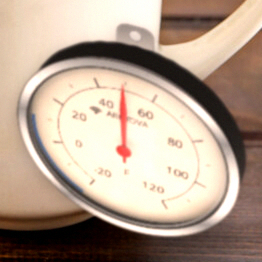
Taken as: °F 50
